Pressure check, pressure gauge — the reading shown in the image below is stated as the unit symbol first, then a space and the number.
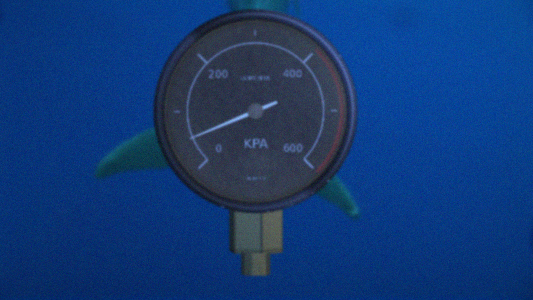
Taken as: kPa 50
